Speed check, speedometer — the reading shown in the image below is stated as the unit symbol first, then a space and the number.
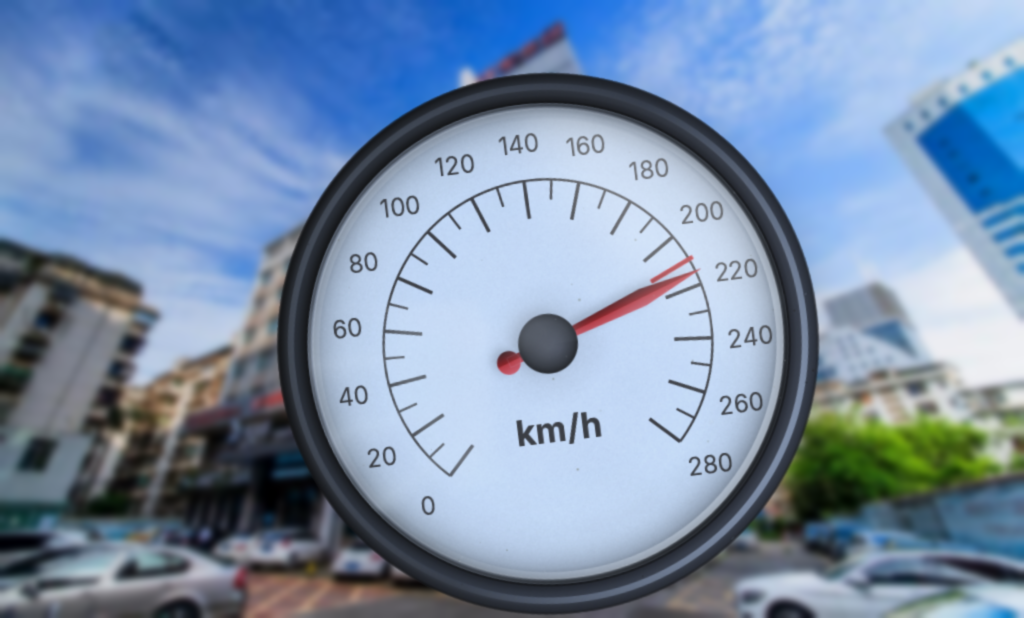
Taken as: km/h 215
